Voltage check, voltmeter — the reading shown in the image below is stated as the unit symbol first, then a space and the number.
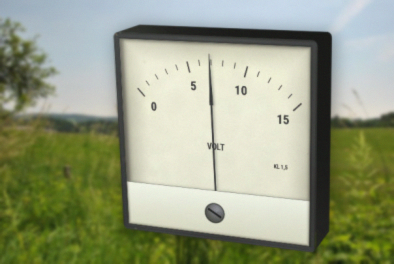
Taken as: V 7
